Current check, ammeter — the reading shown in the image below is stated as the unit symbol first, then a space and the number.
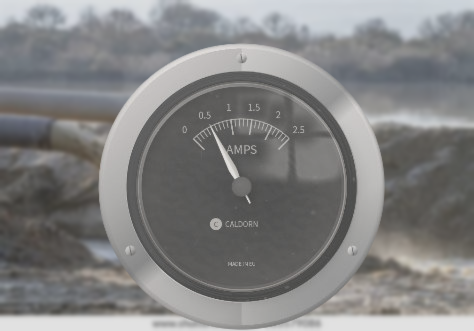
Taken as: A 0.5
